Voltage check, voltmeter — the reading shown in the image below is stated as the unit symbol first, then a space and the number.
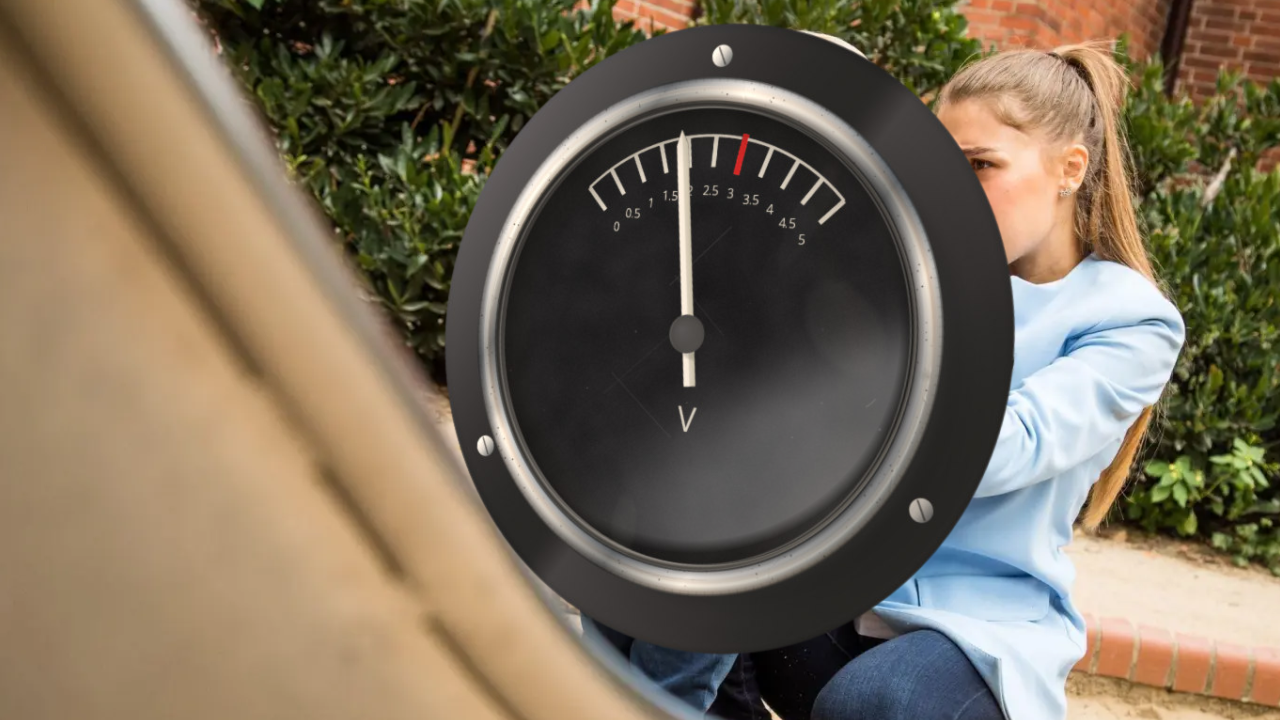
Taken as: V 2
